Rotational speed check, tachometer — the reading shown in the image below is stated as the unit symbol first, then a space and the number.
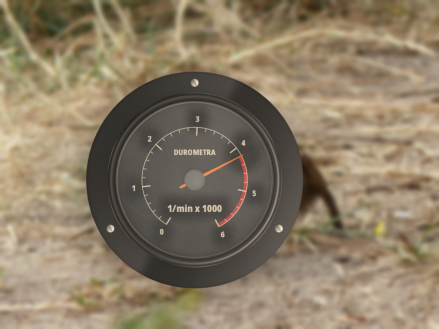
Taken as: rpm 4200
